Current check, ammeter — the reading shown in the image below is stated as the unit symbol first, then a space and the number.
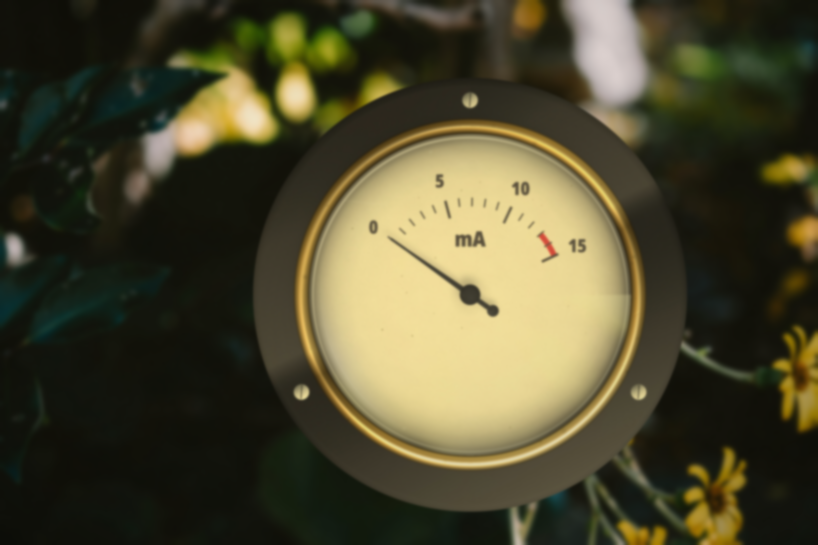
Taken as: mA 0
